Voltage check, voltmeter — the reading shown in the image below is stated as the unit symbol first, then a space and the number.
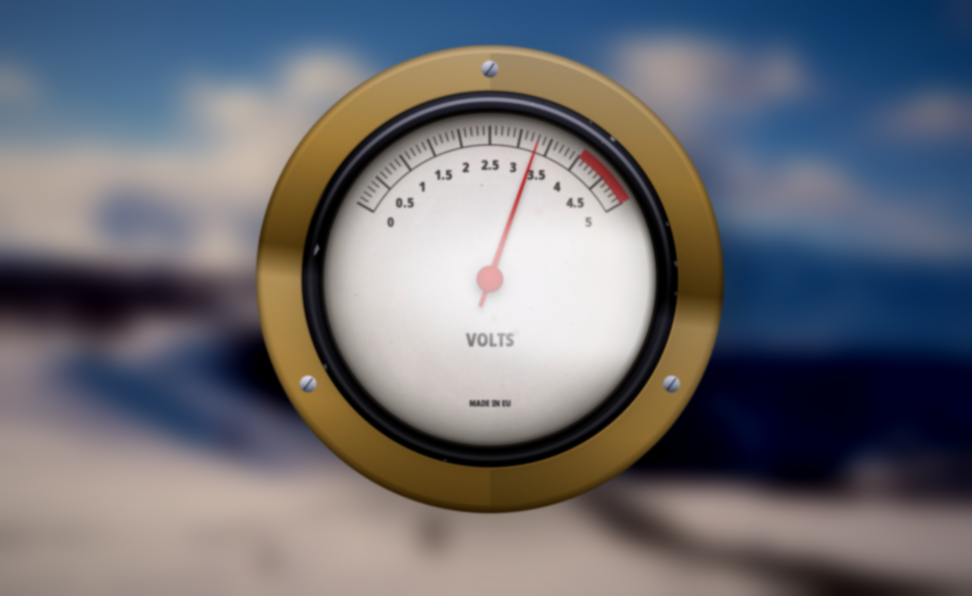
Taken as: V 3.3
